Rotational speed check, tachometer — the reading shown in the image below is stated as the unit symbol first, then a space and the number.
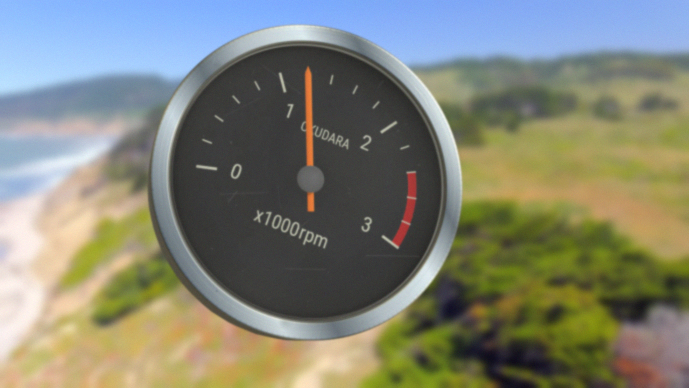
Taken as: rpm 1200
